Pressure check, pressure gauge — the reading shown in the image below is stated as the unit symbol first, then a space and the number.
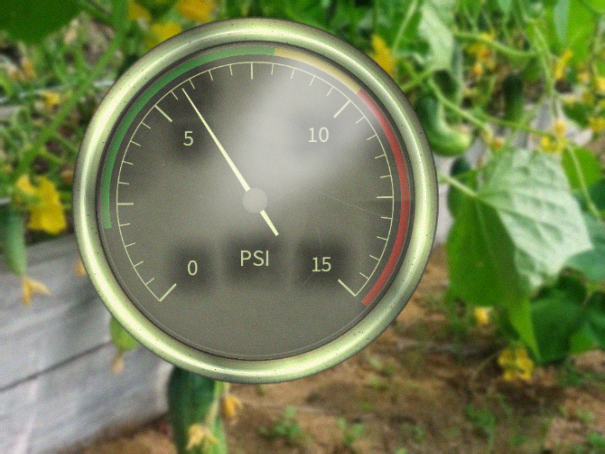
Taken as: psi 5.75
